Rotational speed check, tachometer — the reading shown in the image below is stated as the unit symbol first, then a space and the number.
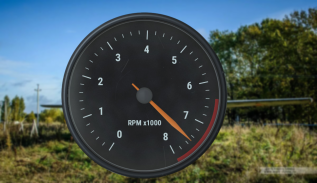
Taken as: rpm 7500
